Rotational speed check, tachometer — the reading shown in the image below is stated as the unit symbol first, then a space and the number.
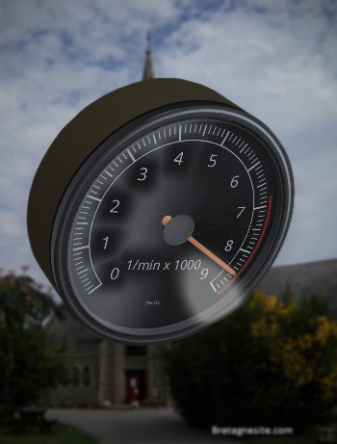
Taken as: rpm 8500
